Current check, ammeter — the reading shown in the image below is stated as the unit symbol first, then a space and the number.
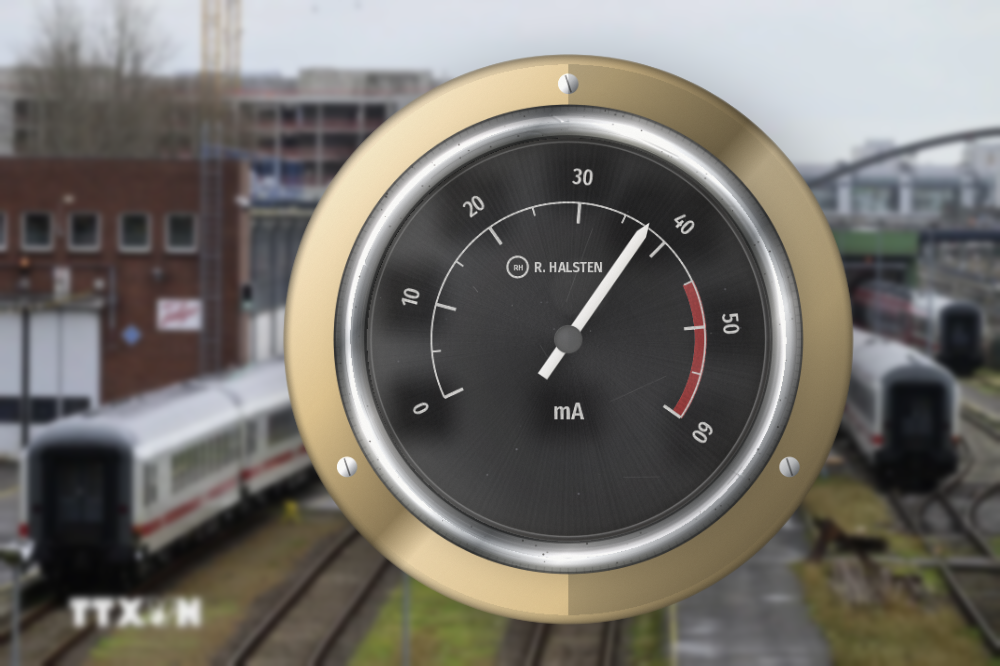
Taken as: mA 37.5
